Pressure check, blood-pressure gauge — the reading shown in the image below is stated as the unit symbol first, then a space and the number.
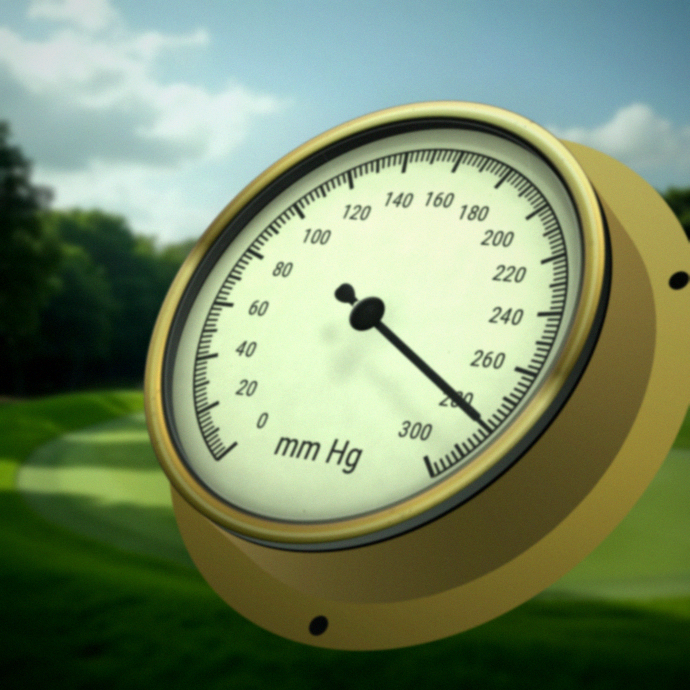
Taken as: mmHg 280
